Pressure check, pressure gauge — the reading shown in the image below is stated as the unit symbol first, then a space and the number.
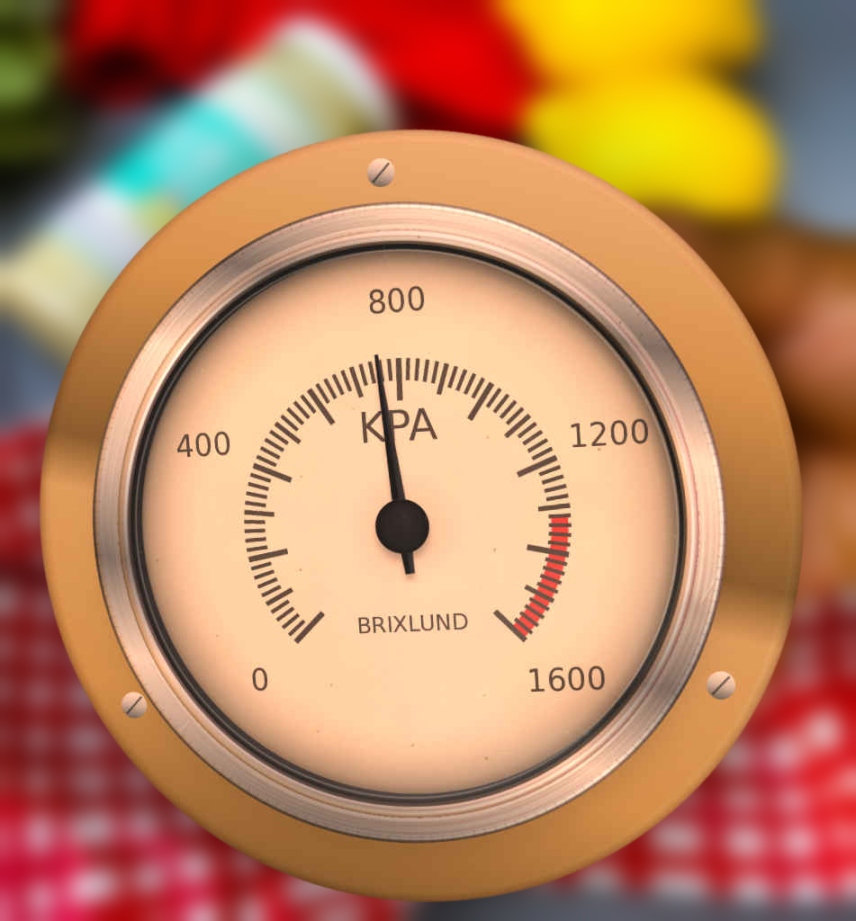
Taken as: kPa 760
